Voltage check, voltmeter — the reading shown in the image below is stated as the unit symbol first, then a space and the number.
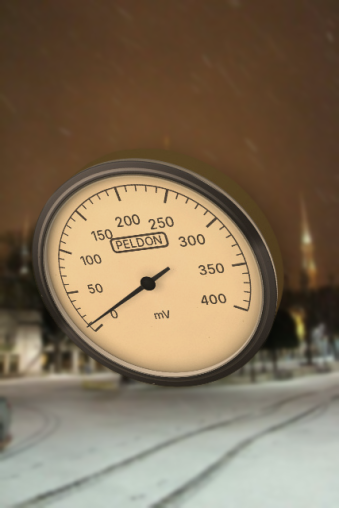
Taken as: mV 10
